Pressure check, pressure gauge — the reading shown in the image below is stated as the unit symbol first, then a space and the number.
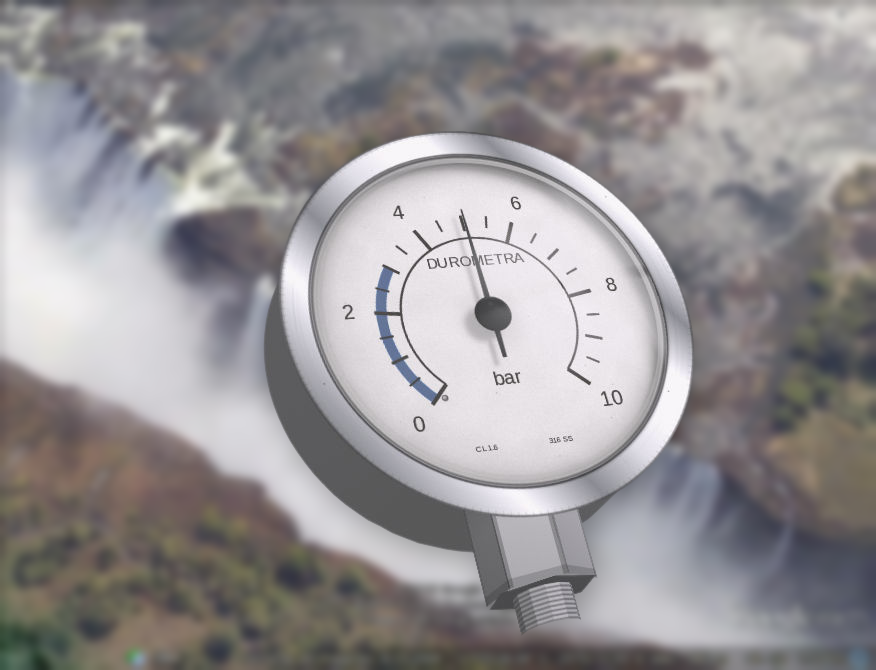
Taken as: bar 5
